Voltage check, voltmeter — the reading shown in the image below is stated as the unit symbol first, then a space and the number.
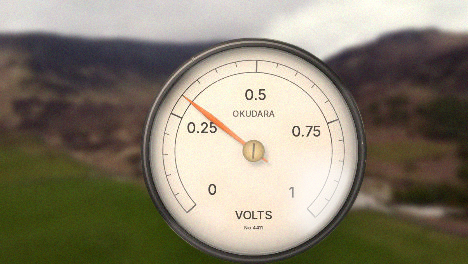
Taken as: V 0.3
